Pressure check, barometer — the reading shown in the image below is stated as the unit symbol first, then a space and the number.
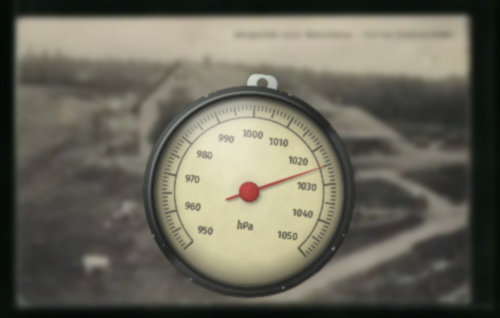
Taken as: hPa 1025
